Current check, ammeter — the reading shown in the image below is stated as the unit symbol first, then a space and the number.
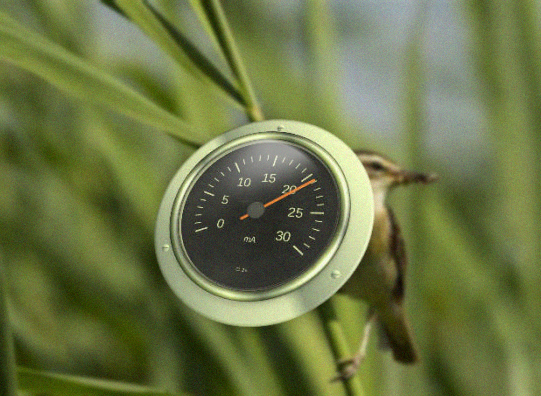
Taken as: mA 21
